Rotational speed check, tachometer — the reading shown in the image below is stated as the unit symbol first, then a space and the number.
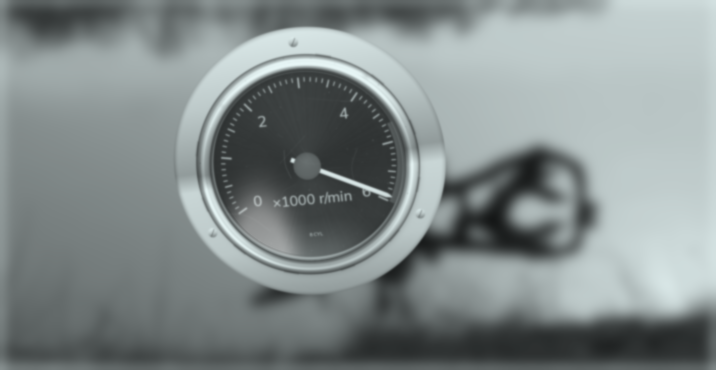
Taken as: rpm 5900
